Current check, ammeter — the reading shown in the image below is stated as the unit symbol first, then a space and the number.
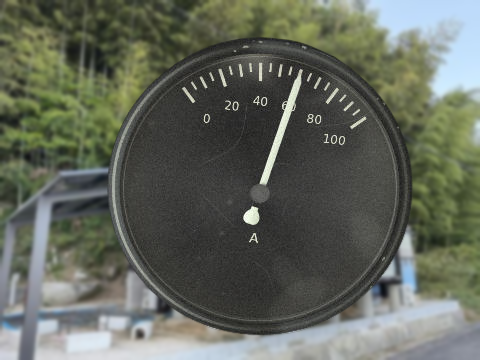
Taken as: A 60
